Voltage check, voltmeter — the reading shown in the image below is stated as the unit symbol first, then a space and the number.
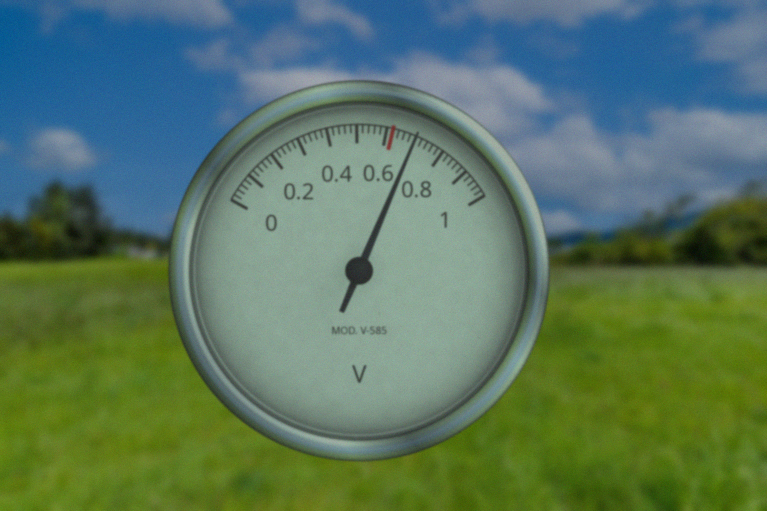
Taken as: V 0.7
